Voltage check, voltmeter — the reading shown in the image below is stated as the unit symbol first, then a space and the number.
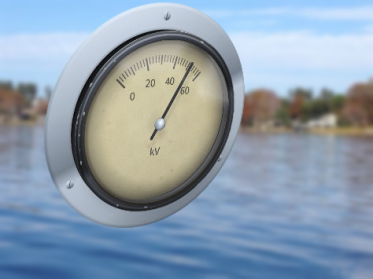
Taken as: kV 50
